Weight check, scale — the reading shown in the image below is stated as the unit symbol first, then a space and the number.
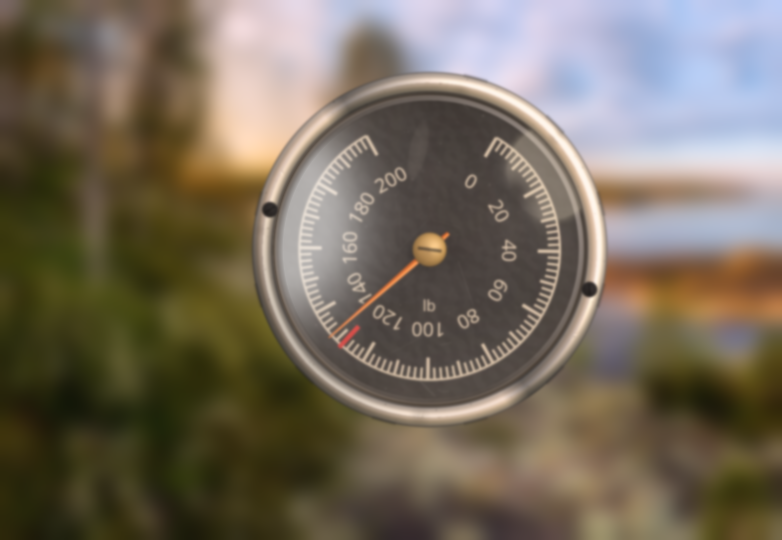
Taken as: lb 132
